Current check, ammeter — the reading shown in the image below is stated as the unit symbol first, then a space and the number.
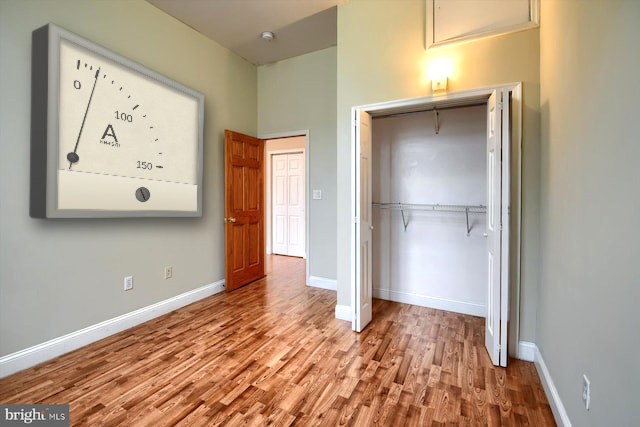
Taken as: A 50
